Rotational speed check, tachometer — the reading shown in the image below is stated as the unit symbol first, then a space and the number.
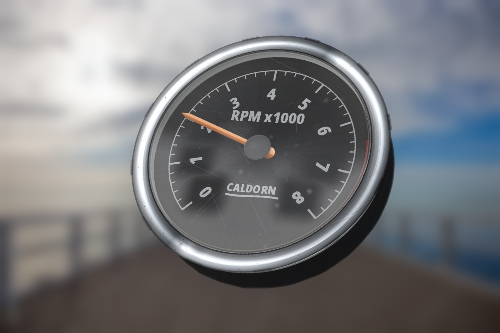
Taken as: rpm 2000
